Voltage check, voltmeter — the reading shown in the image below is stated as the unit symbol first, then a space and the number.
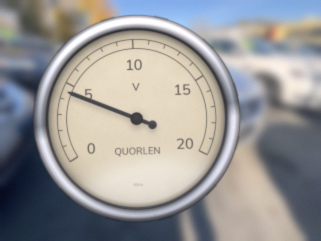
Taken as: V 4.5
